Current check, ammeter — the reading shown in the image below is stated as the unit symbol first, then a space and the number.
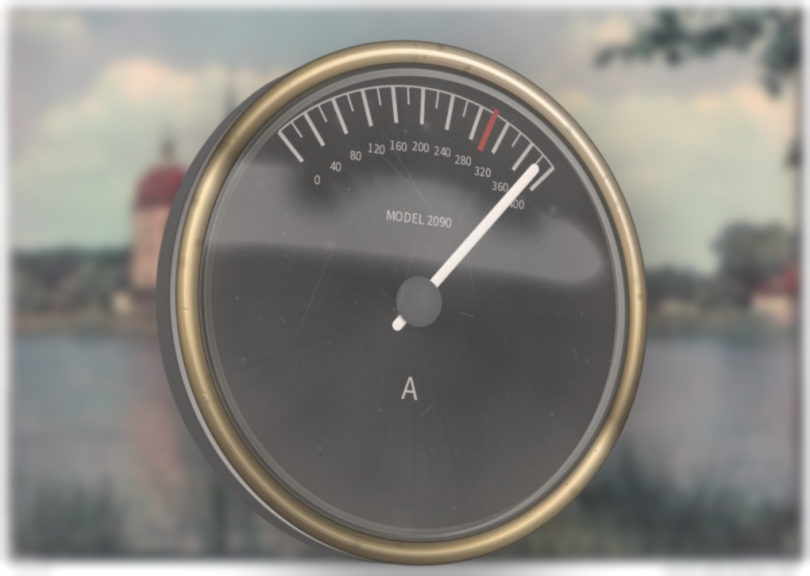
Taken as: A 380
